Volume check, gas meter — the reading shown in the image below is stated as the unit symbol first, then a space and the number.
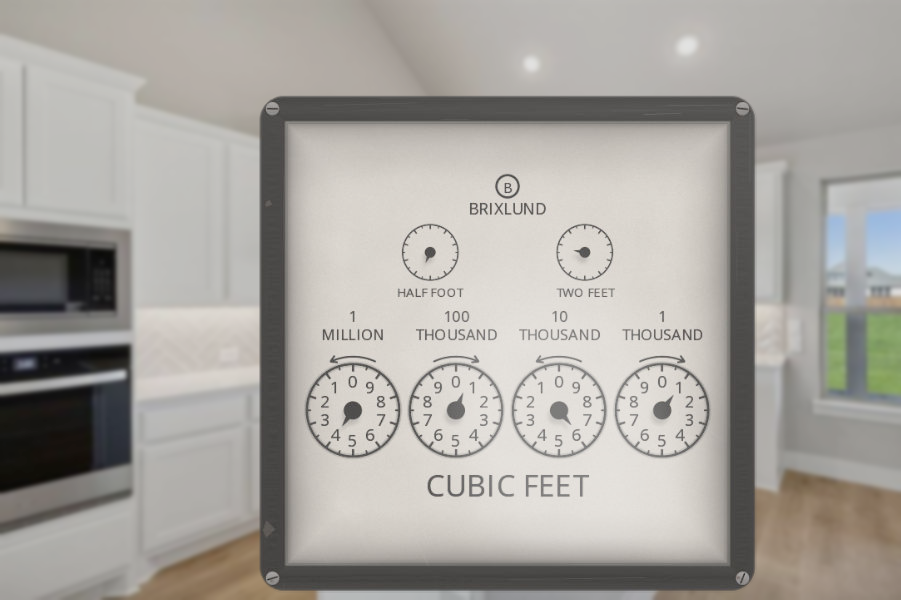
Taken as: ft³ 406100
